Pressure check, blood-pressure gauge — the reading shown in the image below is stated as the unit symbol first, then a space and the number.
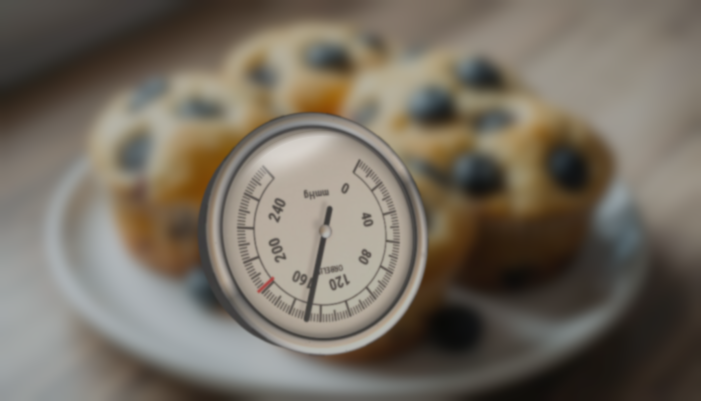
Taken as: mmHg 150
